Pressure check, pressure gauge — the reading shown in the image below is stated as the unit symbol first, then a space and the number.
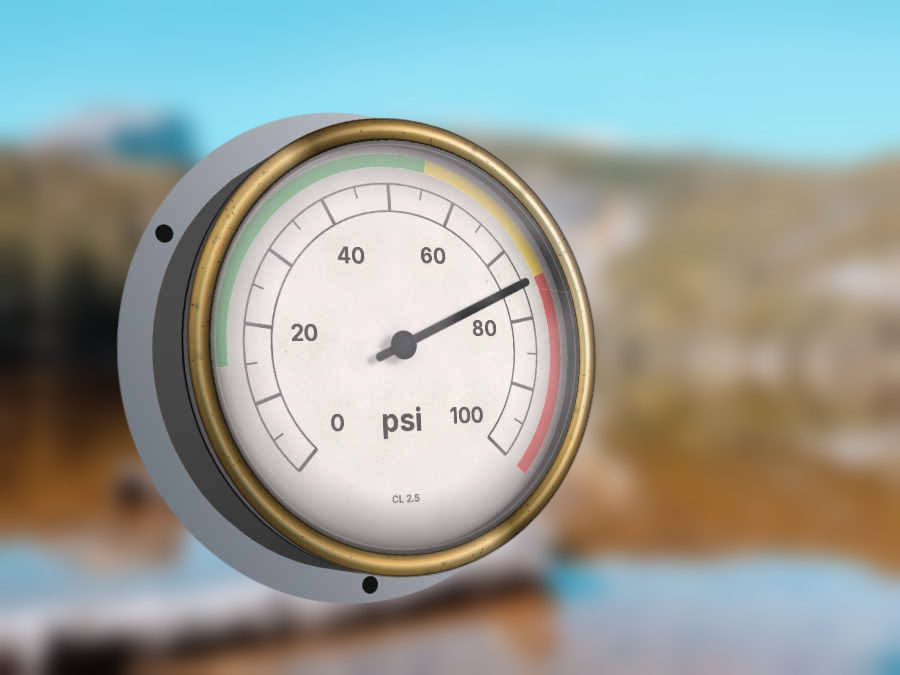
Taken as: psi 75
